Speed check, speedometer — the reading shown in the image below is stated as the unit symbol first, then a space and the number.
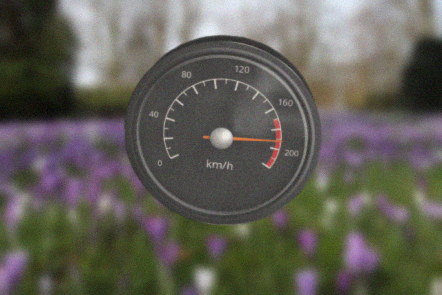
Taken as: km/h 190
